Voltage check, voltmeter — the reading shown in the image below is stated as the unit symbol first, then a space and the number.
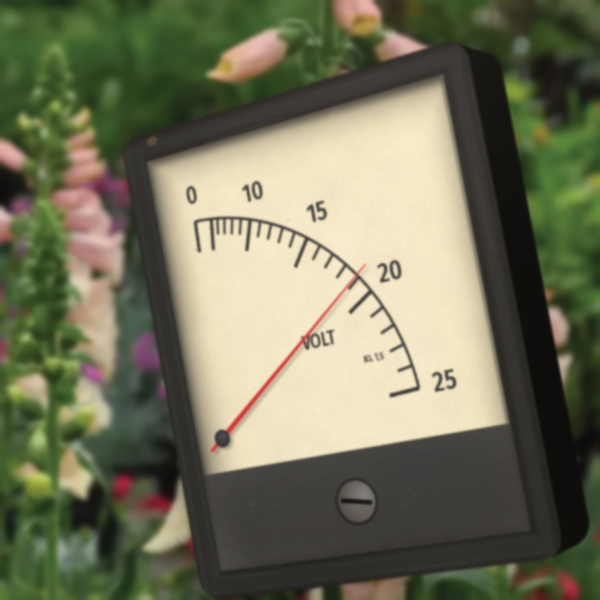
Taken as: V 19
